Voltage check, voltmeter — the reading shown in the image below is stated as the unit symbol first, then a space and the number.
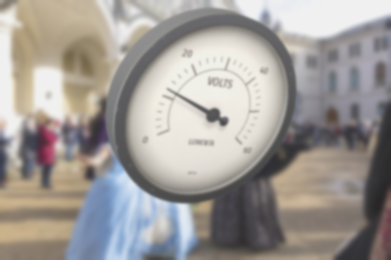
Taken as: V 12
